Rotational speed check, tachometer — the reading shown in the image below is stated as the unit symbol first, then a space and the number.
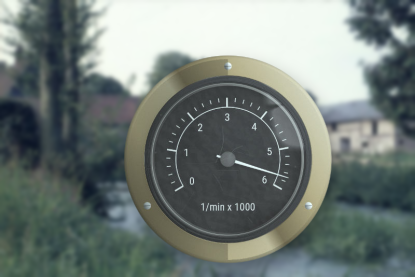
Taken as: rpm 5700
